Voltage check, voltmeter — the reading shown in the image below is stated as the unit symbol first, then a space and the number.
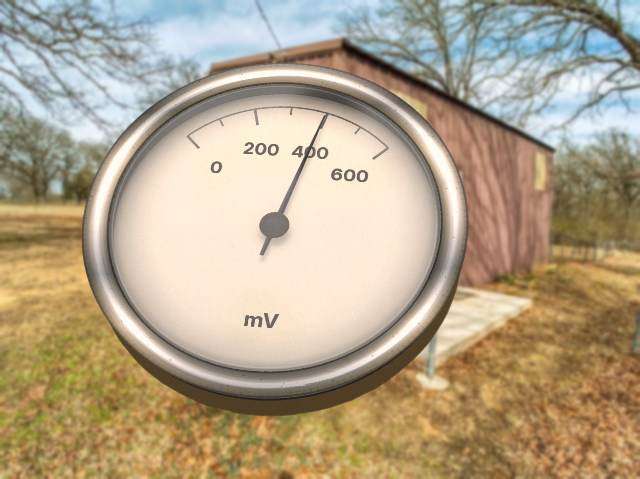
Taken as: mV 400
